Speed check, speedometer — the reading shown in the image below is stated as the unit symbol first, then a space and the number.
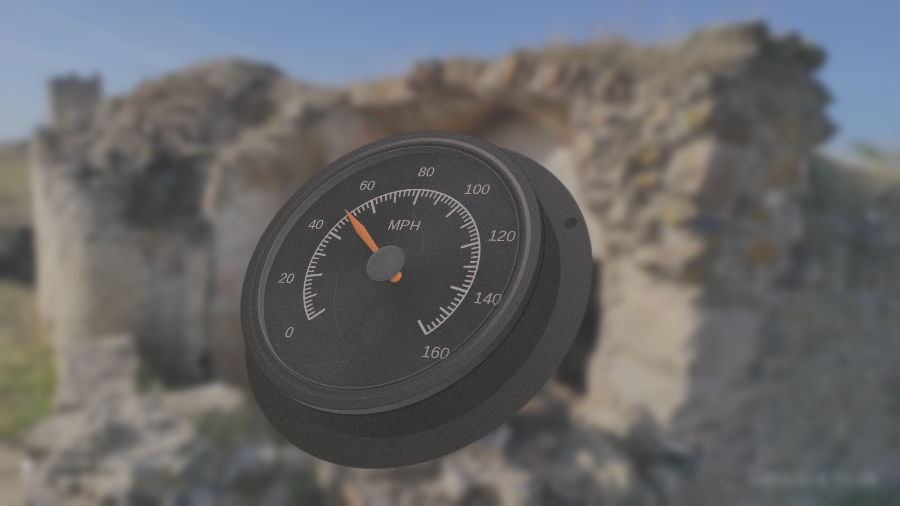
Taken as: mph 50
